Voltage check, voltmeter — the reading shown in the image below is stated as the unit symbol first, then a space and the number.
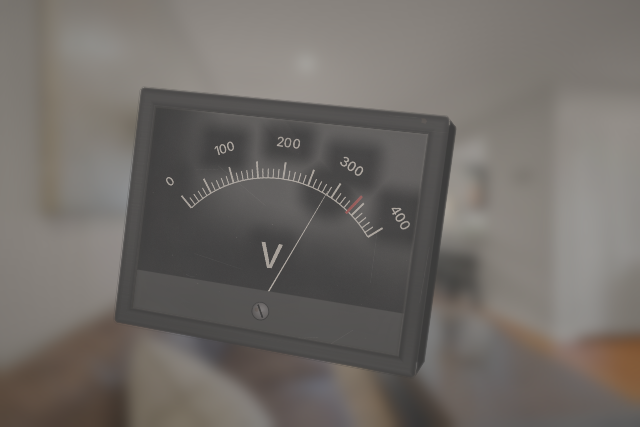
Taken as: V 290
